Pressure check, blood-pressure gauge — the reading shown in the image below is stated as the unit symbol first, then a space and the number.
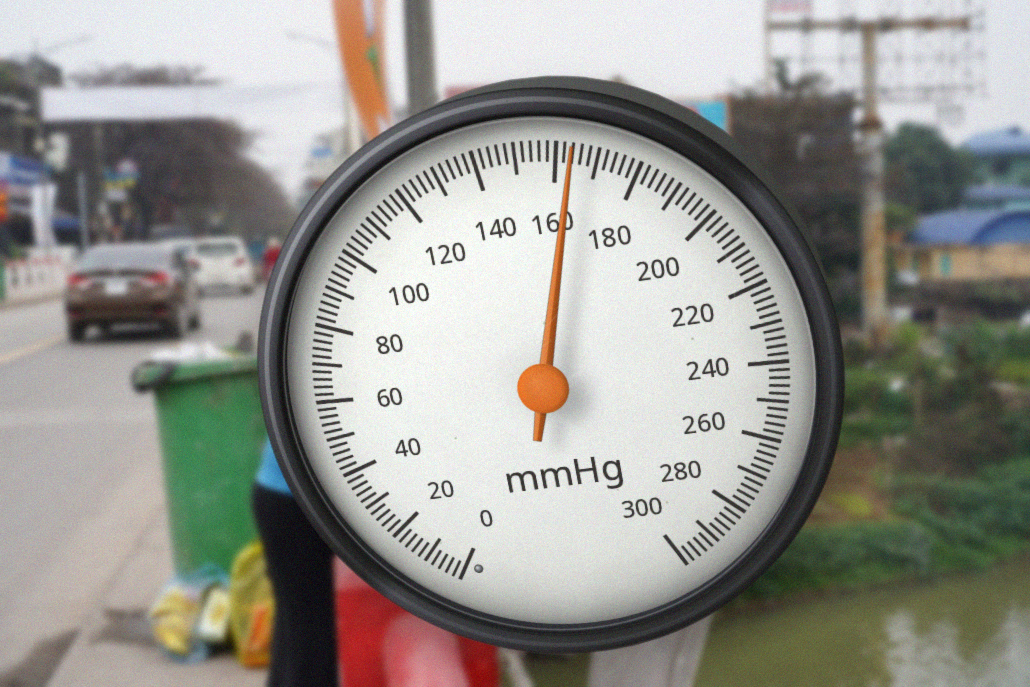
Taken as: mmHg 164
